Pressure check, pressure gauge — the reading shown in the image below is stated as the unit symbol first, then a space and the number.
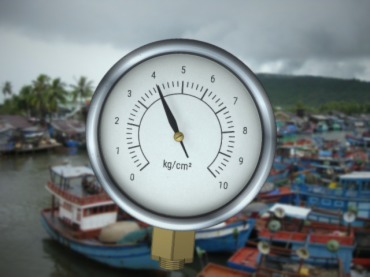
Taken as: kg/cm² 4
